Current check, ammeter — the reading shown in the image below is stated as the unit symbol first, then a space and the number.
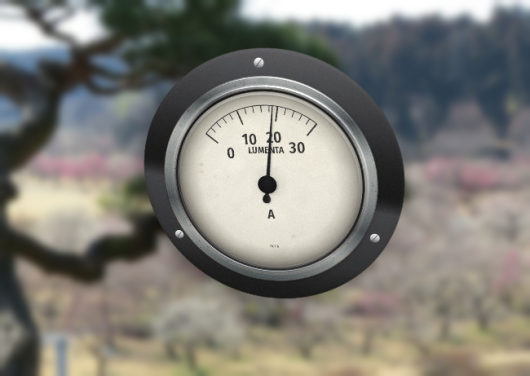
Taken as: A 19
